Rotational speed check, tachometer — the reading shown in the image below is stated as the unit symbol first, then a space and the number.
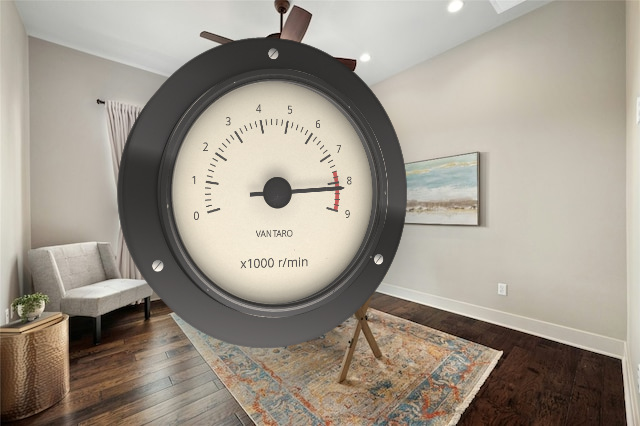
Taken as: rpm 8200
